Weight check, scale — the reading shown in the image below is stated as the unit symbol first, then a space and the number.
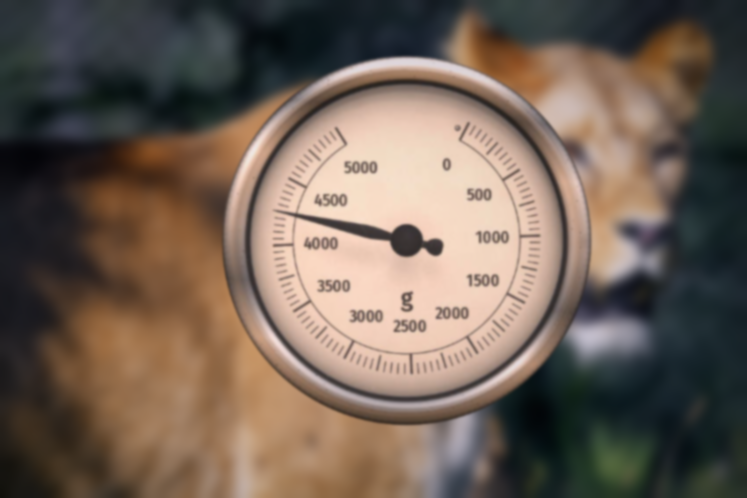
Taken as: g 4250
